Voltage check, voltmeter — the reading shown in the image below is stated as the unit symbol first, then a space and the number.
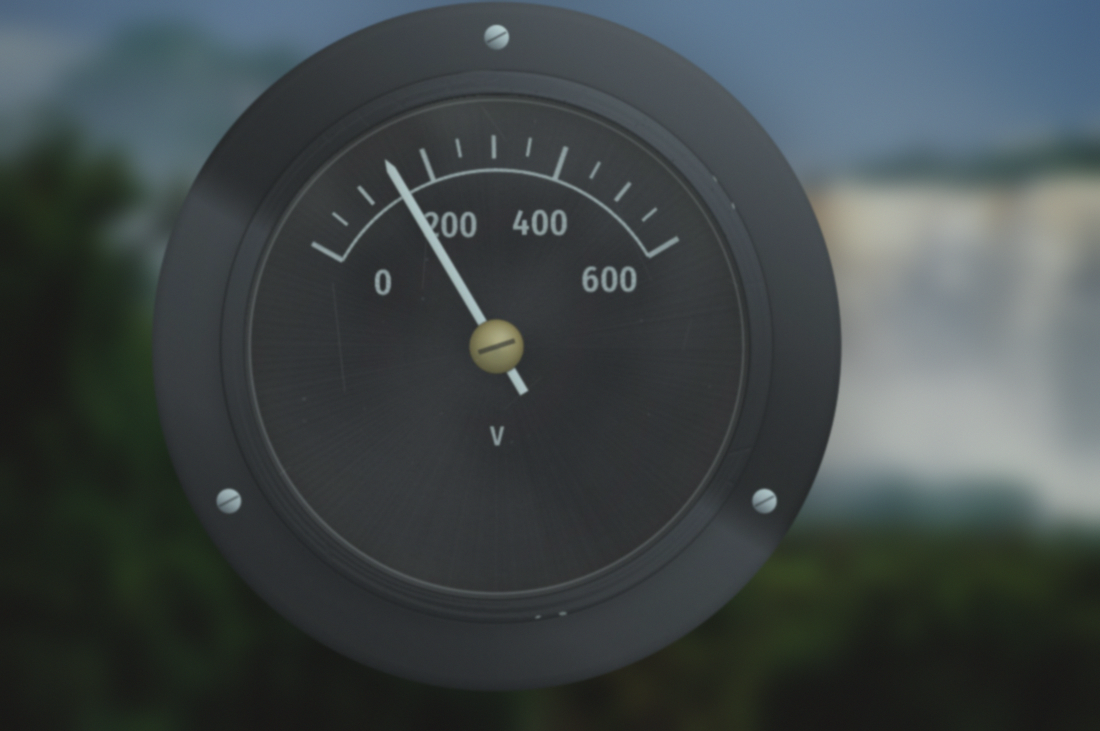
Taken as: V 150
